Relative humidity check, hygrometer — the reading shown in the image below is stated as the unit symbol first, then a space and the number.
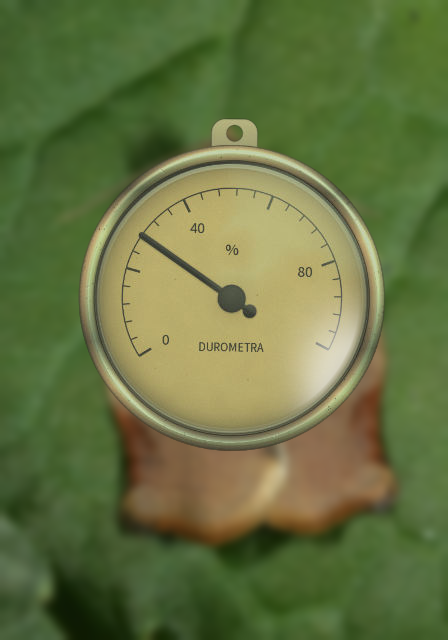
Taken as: % 28
